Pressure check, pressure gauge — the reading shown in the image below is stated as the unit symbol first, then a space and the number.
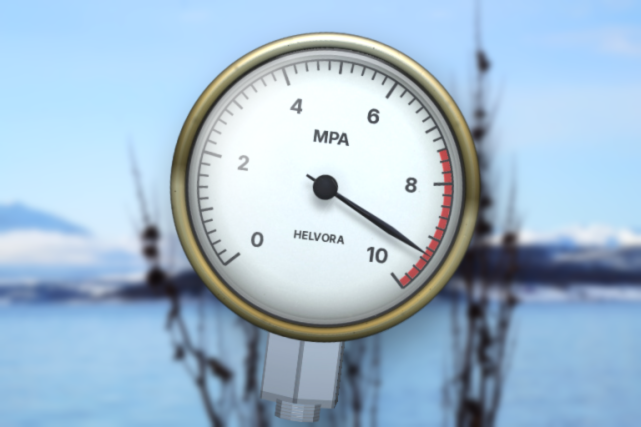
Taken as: MPa 9.3
